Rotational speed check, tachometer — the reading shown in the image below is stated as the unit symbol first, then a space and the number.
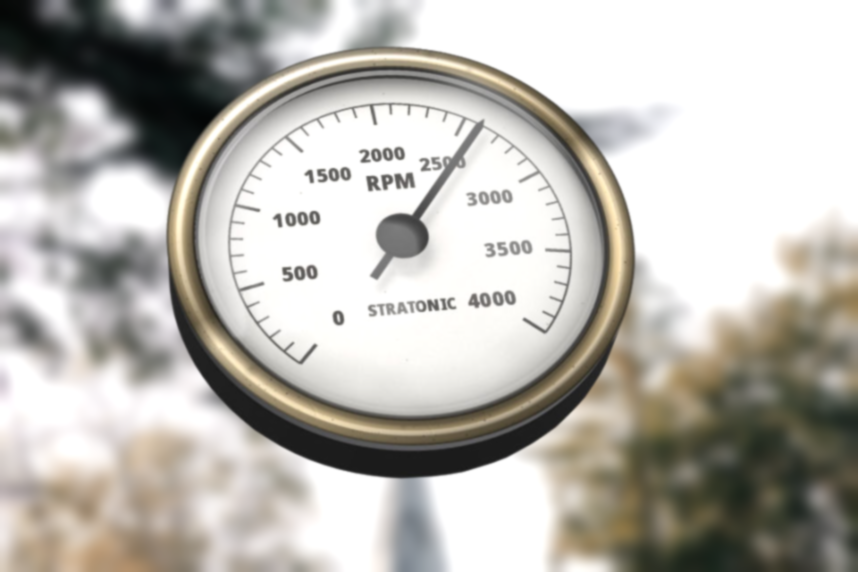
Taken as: rpm 2600
